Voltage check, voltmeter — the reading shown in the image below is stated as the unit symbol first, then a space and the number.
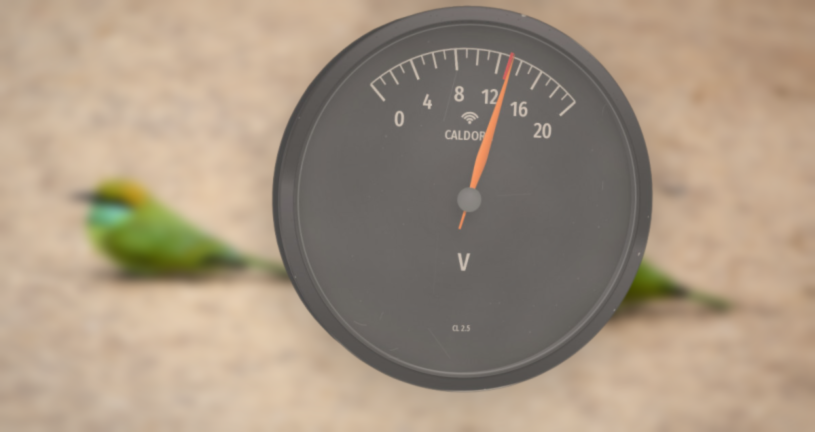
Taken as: V 13
